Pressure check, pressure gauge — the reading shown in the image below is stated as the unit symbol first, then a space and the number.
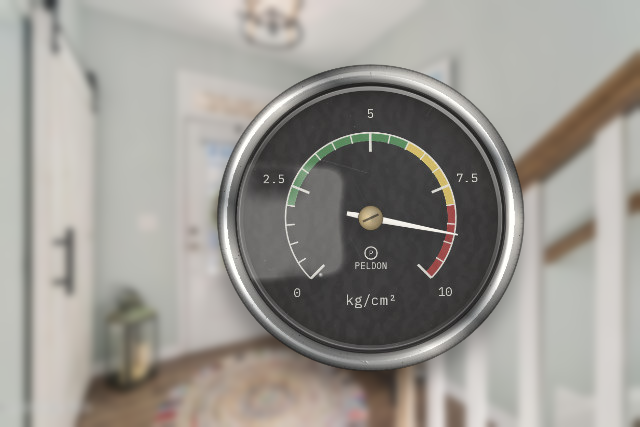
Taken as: kg/cm² 8.75
